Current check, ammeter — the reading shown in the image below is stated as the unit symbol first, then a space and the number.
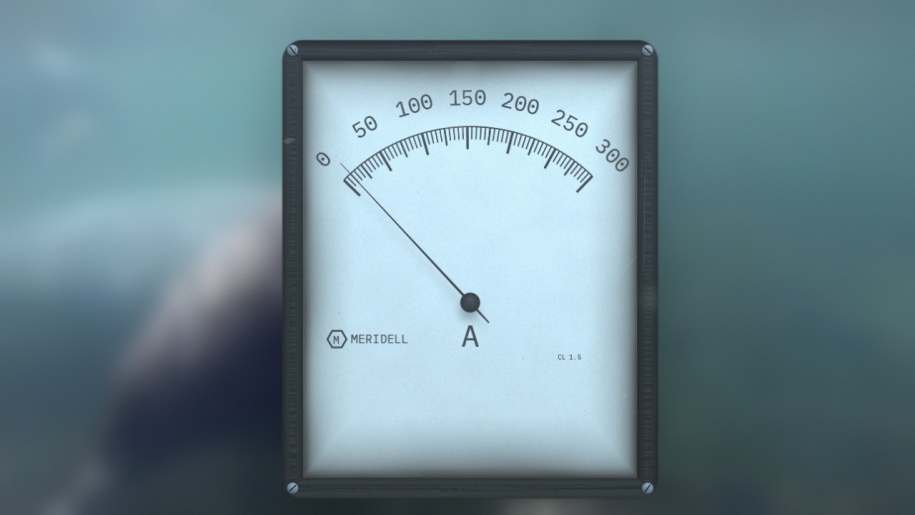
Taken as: A 10
